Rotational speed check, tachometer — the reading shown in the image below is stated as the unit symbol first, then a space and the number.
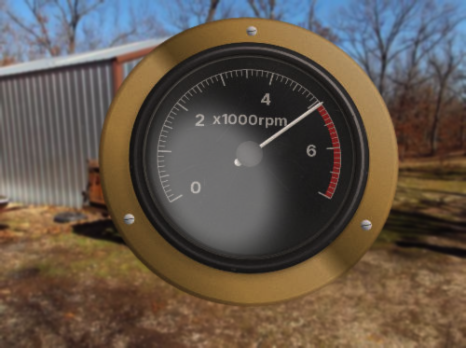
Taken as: rpm 5100
